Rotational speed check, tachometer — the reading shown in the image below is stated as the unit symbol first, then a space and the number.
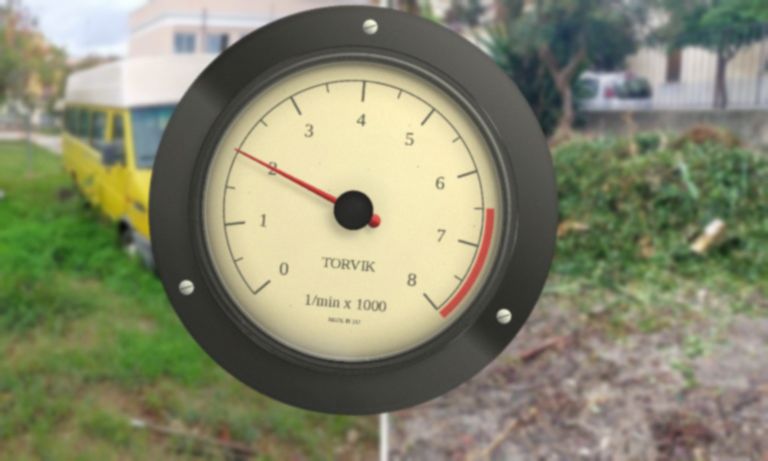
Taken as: rpm 2000
